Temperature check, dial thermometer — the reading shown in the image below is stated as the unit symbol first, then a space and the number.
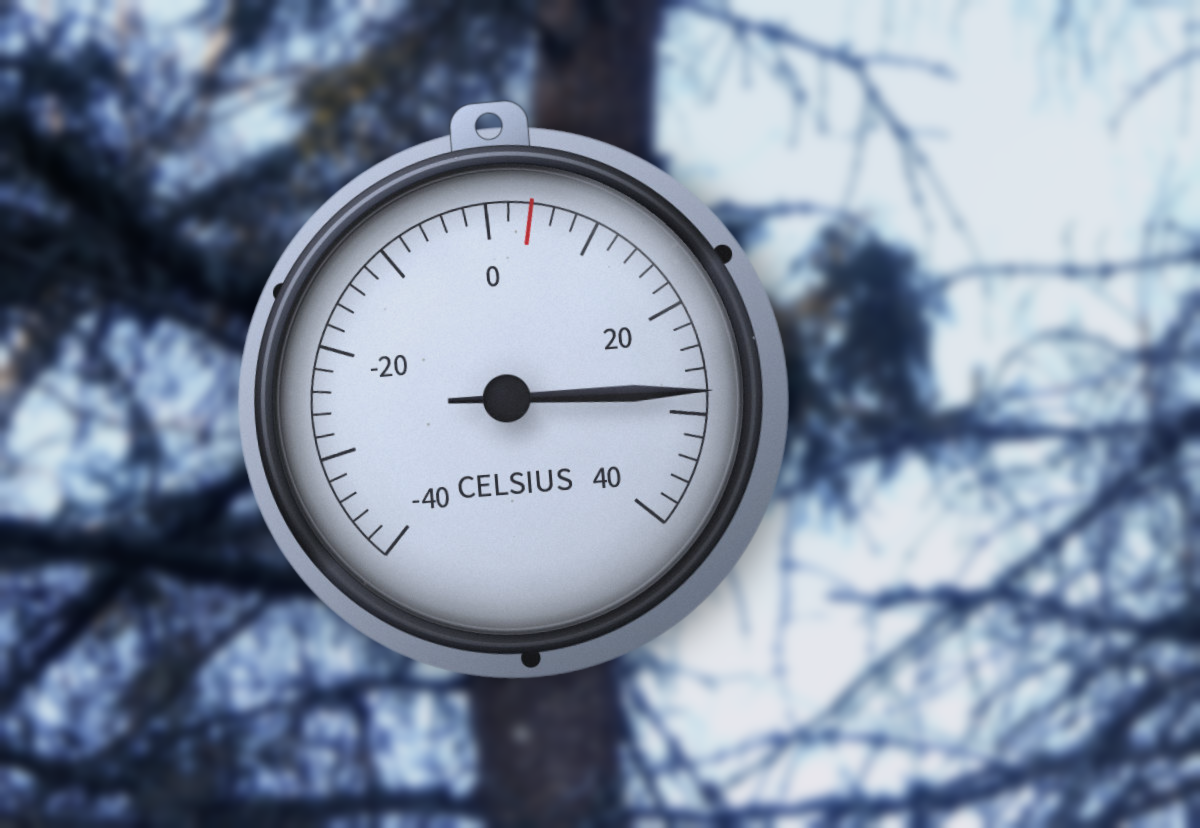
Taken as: °C 28
